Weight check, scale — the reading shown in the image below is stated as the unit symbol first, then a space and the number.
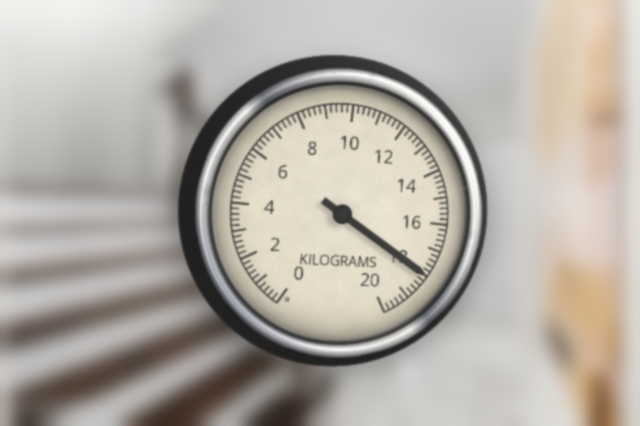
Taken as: kg 18
